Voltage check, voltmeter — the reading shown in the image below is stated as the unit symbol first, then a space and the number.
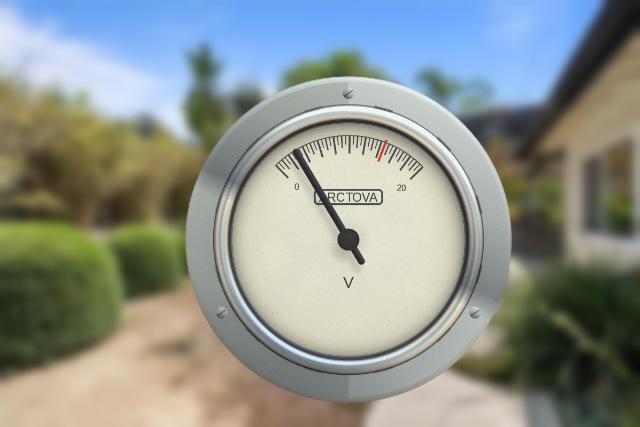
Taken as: V 3
